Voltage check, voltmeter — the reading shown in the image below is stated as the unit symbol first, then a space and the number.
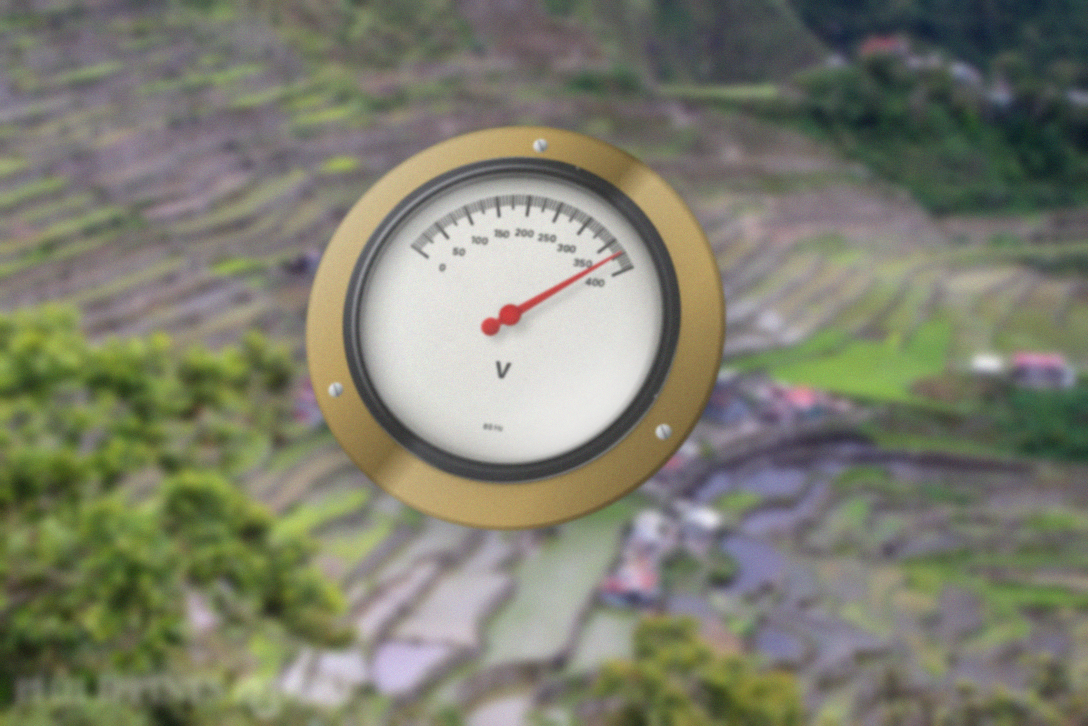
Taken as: V 375
